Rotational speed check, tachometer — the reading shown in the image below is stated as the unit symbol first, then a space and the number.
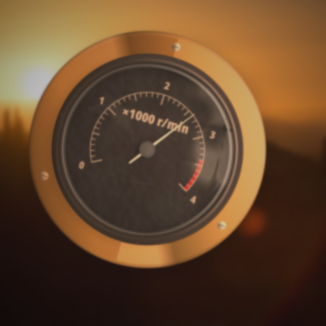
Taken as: rpm 2600
